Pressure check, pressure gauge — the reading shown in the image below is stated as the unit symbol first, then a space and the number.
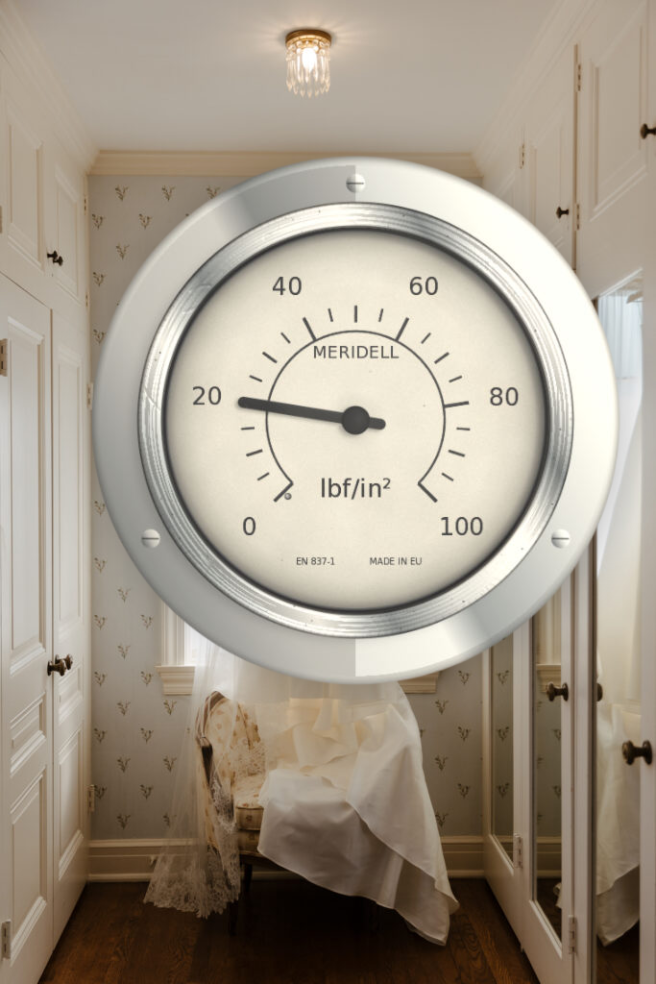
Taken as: psi 20
